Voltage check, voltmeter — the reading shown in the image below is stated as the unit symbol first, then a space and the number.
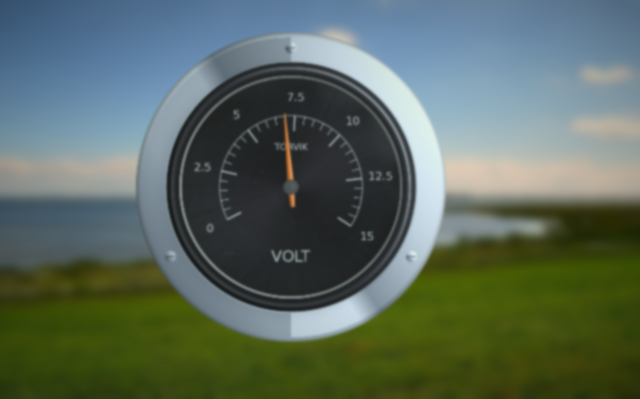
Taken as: V 7
